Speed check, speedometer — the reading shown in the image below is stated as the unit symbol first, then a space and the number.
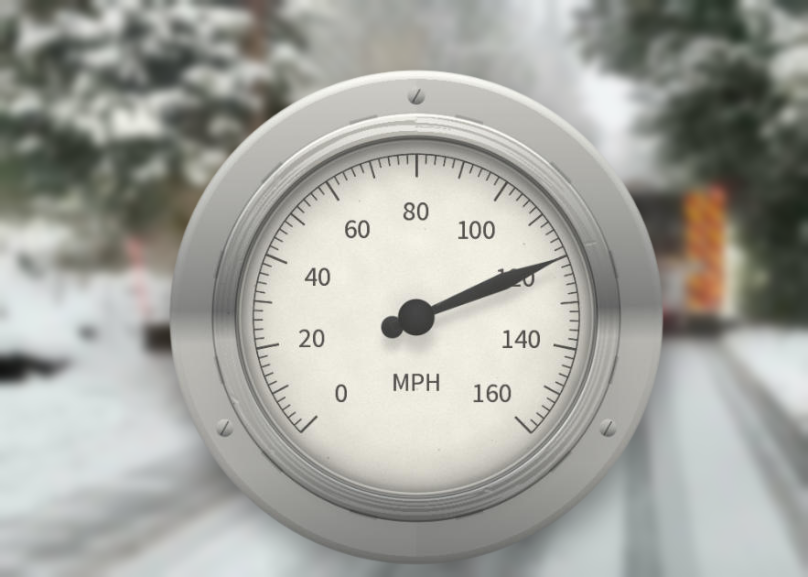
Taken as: mph 120
